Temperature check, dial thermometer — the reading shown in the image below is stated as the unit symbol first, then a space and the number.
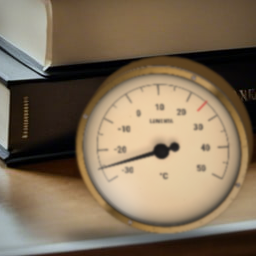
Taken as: °C -25
